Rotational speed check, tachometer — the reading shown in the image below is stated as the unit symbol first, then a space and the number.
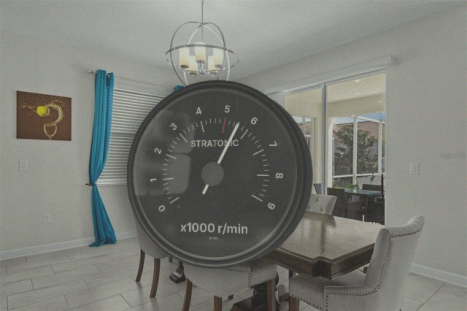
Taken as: rpm 5600
